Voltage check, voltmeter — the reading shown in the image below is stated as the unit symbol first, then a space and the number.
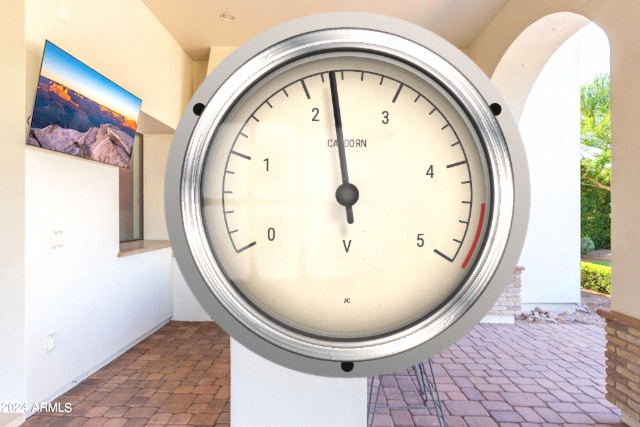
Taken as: V 2.3
